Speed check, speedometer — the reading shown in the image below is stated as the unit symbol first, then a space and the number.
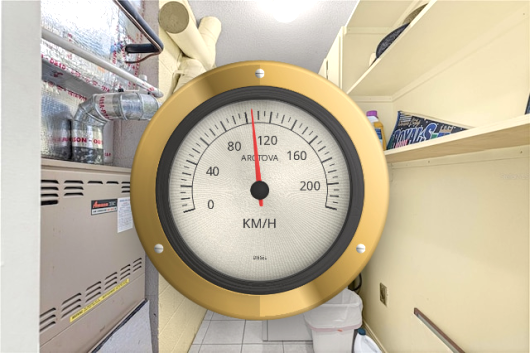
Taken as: km/h 105
